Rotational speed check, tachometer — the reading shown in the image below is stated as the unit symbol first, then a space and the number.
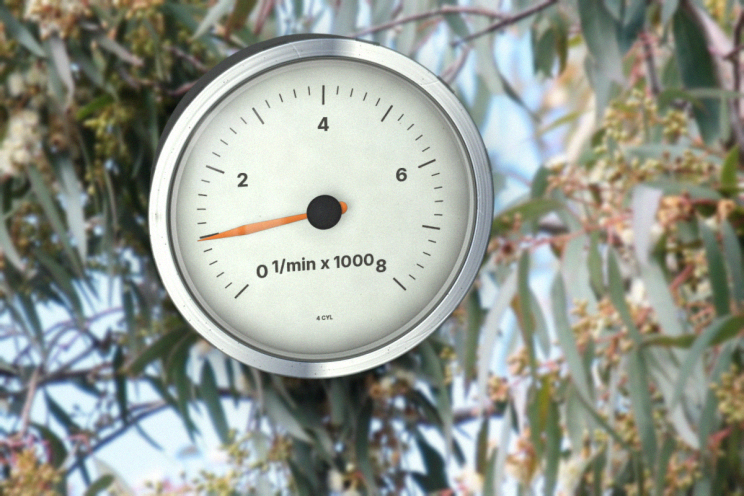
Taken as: rpm 1000
